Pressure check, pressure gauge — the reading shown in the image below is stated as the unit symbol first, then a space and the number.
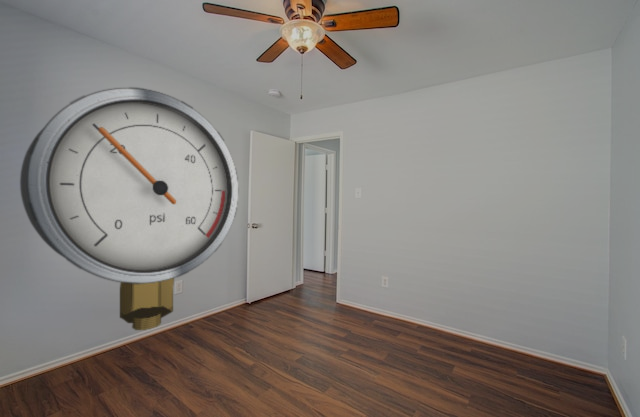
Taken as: psi 20
